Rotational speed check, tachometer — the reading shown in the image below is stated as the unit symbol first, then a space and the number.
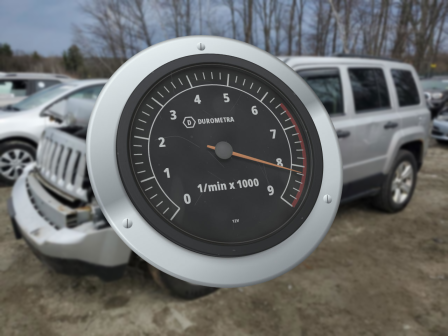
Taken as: rpm 8200
